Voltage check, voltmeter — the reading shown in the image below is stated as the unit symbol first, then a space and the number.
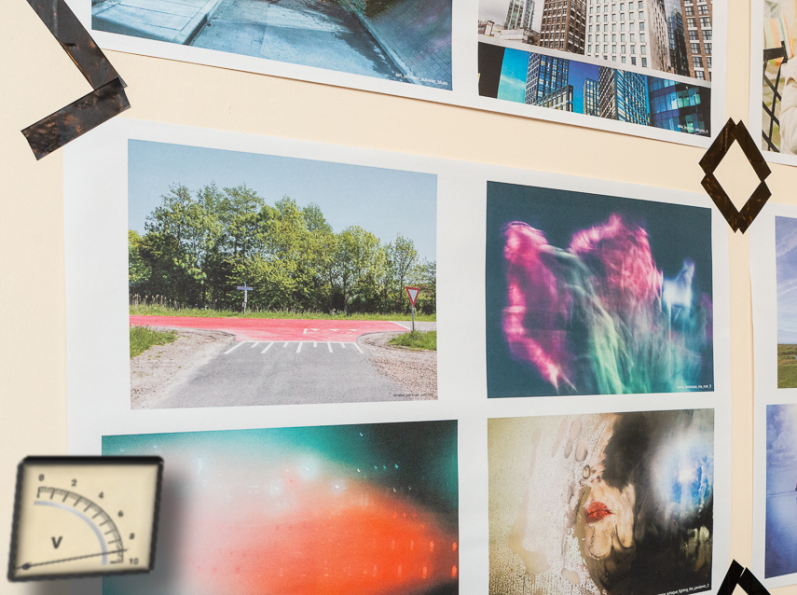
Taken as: V 9
